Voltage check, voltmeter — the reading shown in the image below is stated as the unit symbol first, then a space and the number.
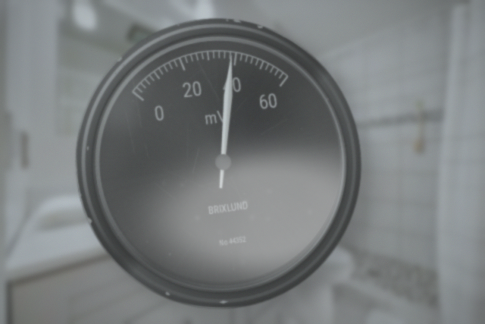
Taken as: mV 38
